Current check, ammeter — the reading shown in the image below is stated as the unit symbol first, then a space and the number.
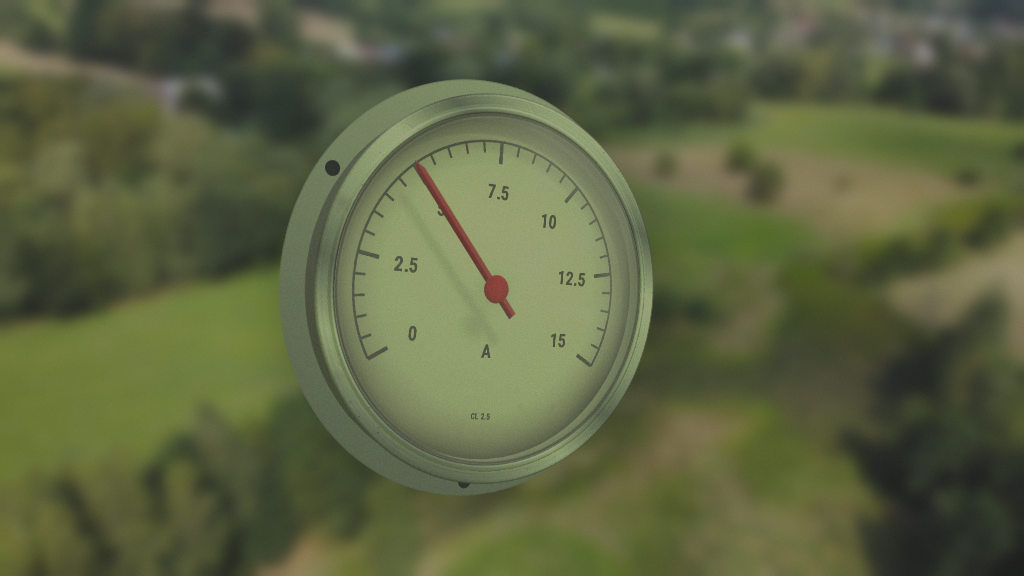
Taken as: A 5
